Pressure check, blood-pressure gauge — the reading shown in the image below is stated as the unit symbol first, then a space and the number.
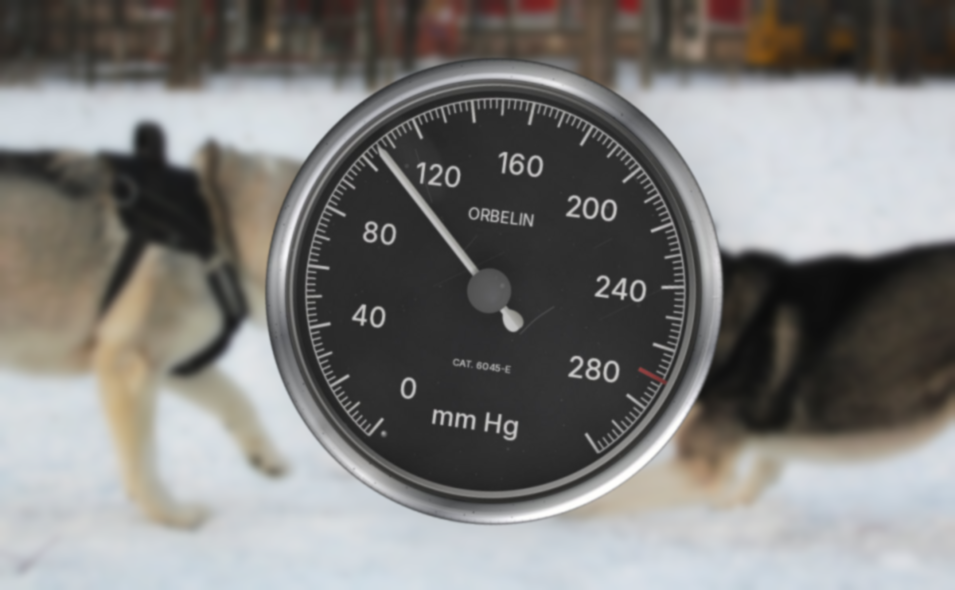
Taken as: mmHg 106
